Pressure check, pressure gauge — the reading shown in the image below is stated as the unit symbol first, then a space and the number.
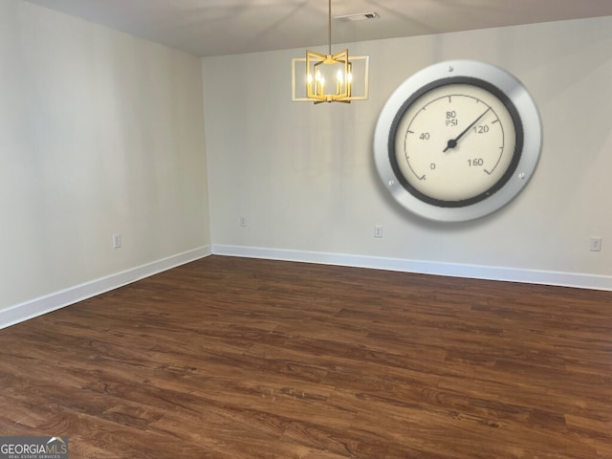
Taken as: psi 110
